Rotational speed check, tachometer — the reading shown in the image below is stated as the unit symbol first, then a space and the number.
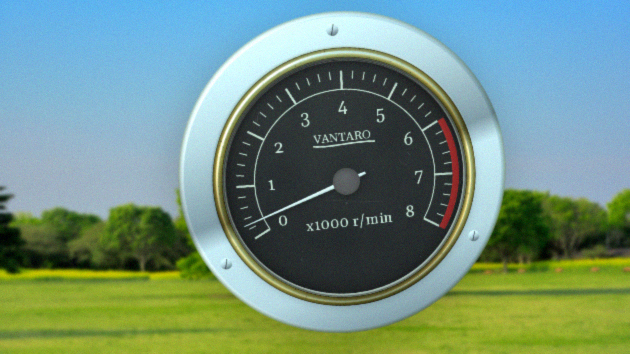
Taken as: rpm 300
